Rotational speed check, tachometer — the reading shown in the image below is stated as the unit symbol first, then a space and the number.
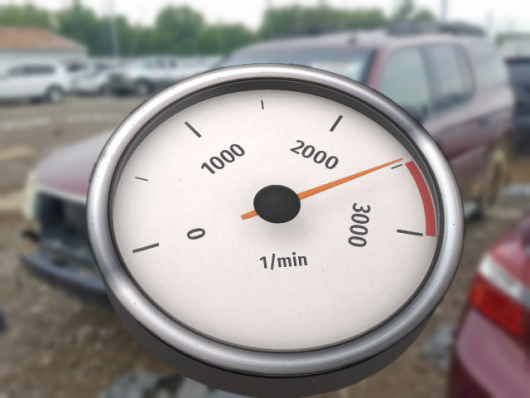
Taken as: rpm 2500
